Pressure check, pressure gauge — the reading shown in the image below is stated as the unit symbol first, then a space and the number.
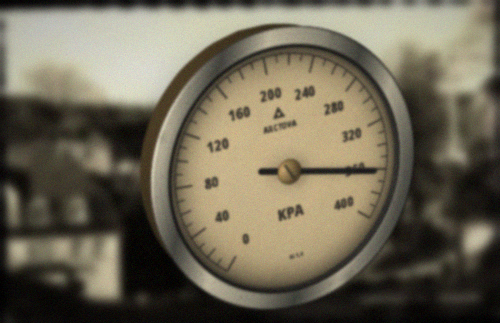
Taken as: kPa 360
